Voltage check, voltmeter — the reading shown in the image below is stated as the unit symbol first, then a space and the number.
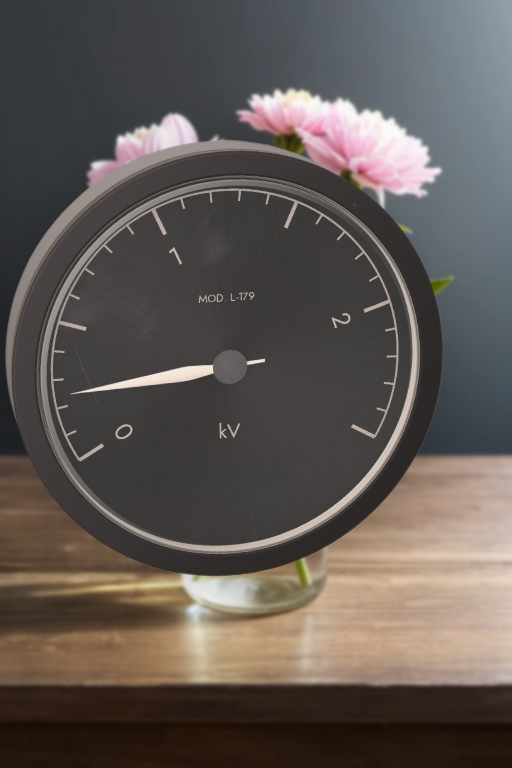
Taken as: kV 0.25
